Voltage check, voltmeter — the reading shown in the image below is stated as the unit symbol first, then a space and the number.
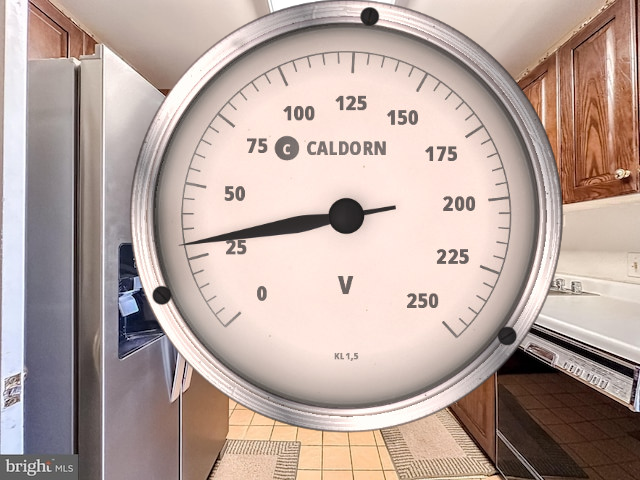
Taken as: V 30
